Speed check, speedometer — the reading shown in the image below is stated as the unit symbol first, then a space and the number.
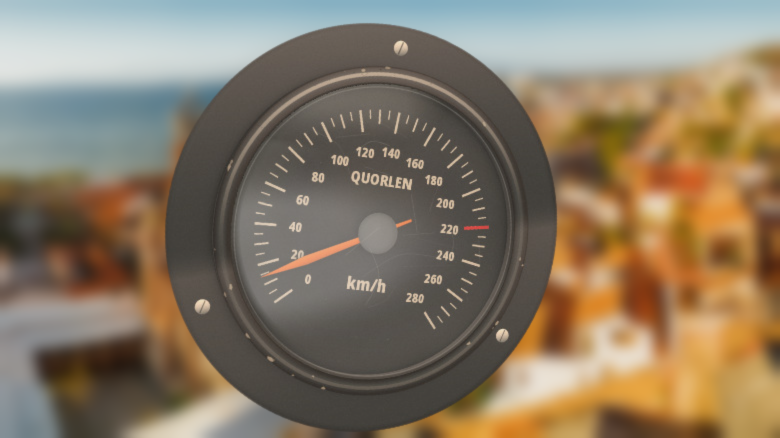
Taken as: km/h 15
